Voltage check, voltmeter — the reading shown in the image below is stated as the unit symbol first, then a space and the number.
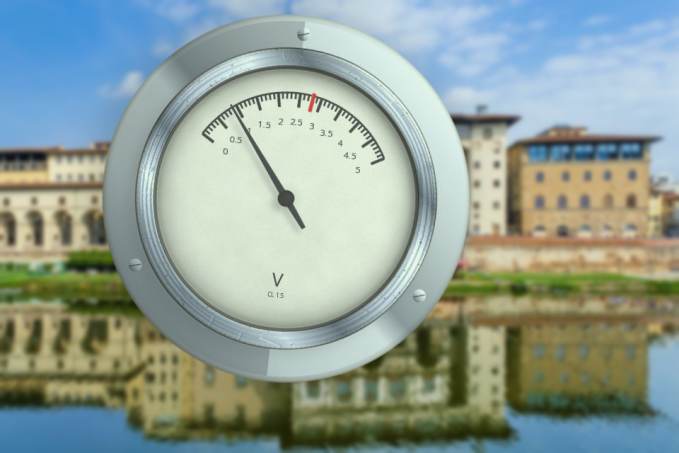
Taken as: V 0.9
